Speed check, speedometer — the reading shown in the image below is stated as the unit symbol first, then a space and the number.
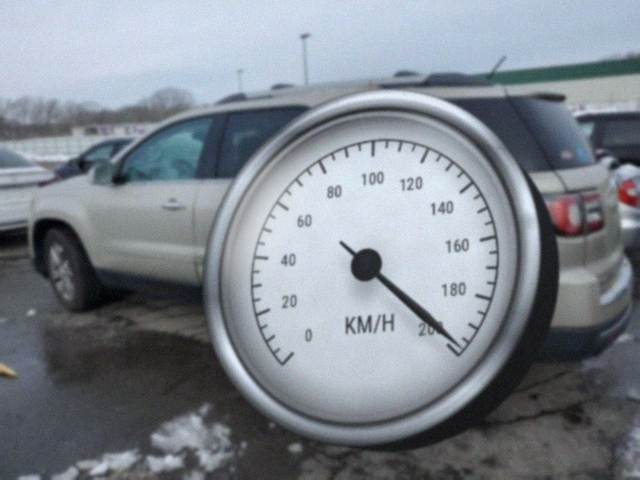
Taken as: km/h 197.5
